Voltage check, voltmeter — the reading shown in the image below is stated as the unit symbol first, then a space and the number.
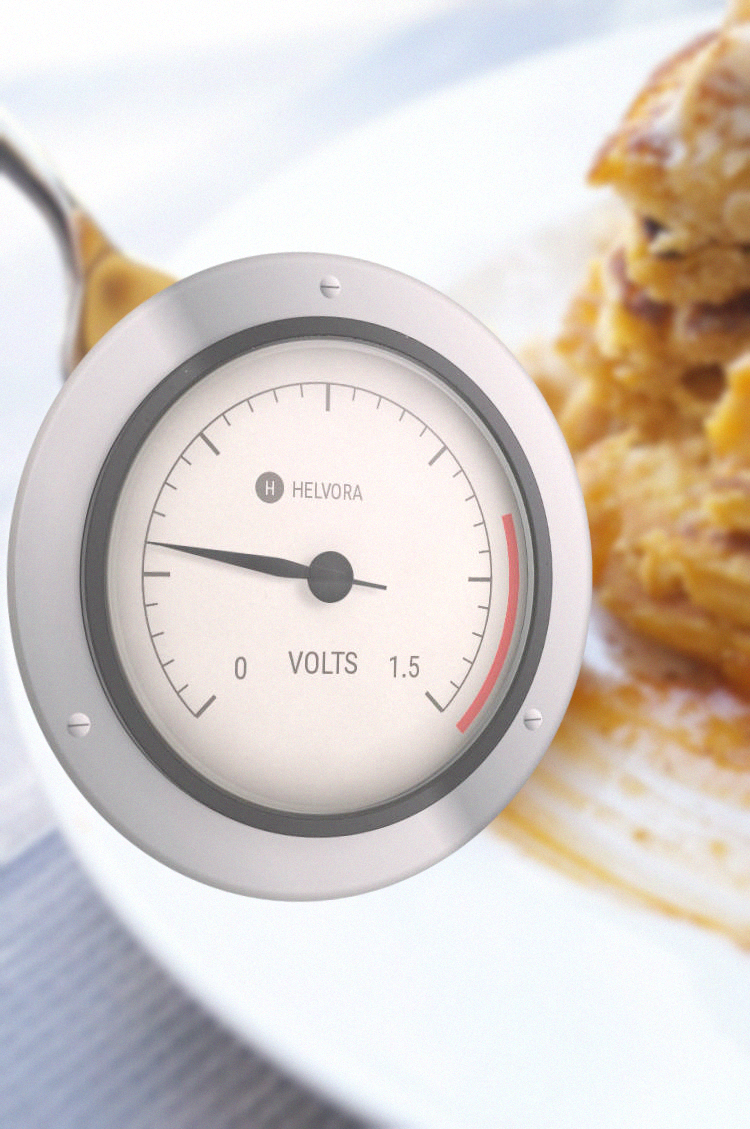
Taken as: V 0.3
